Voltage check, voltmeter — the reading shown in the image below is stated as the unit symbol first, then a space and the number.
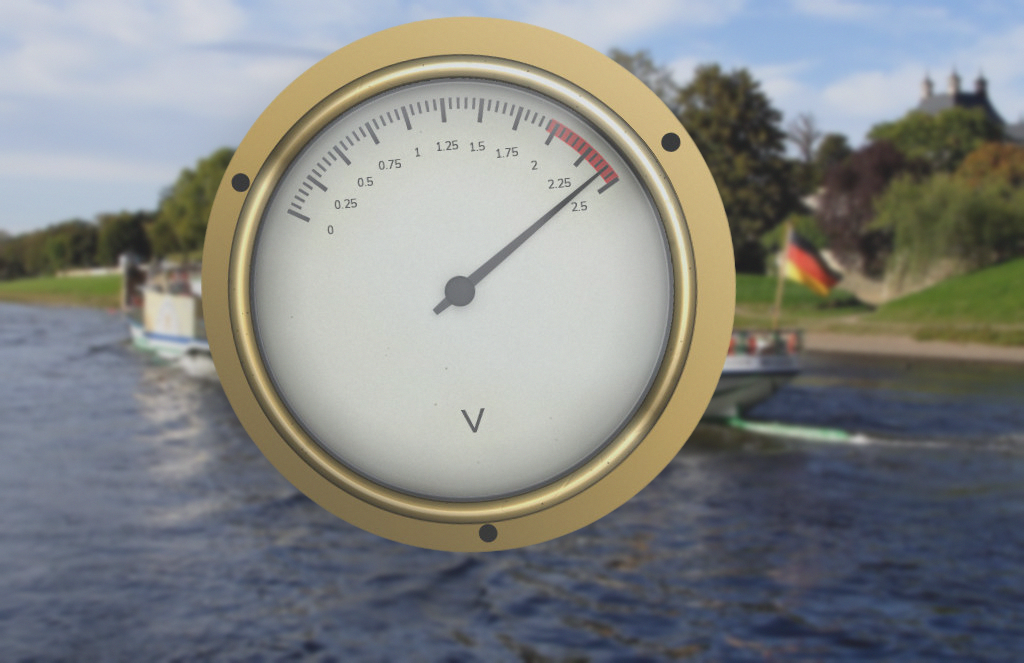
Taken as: V 2.4
